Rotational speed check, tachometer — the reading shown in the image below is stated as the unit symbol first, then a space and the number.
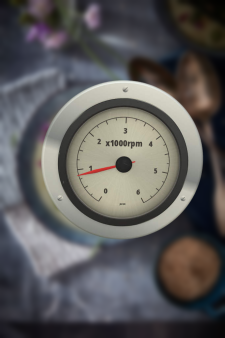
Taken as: rpm 875
